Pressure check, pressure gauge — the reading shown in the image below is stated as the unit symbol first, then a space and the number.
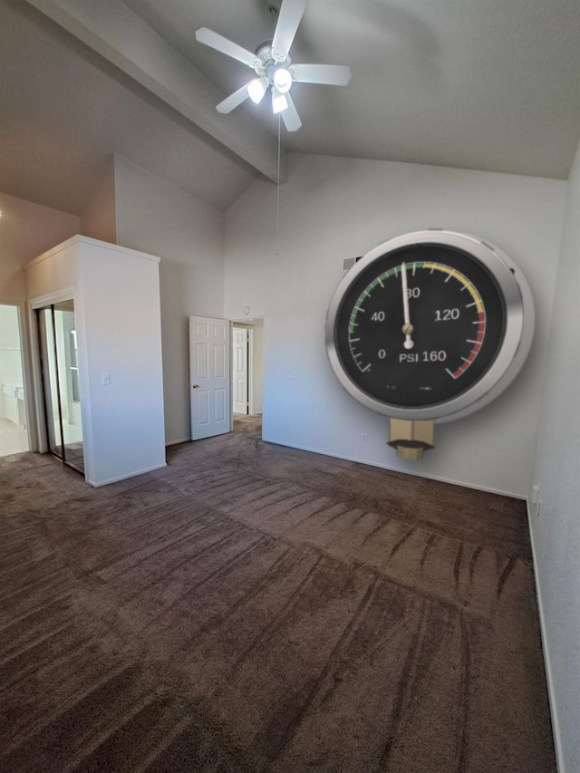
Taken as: psi 75
